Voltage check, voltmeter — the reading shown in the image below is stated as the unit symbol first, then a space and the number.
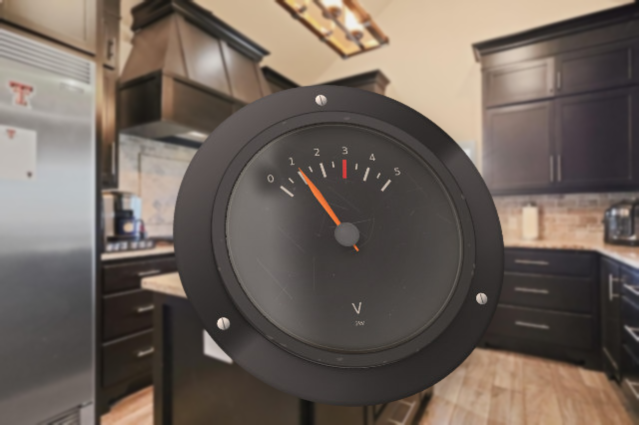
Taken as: V 1
